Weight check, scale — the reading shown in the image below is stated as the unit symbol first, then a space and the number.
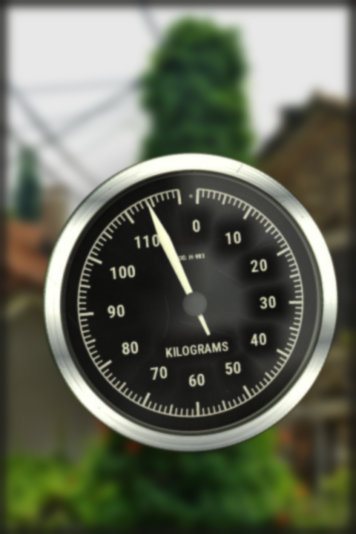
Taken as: kg 114
